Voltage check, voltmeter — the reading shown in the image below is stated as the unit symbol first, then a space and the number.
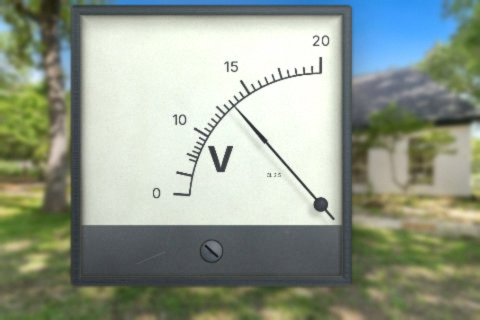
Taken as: V 13.5
